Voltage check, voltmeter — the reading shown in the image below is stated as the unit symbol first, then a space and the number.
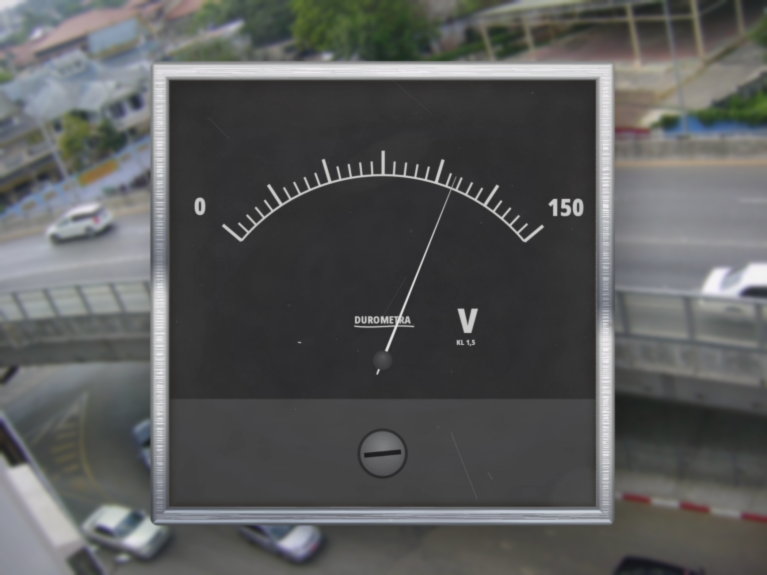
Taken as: V 107.5
